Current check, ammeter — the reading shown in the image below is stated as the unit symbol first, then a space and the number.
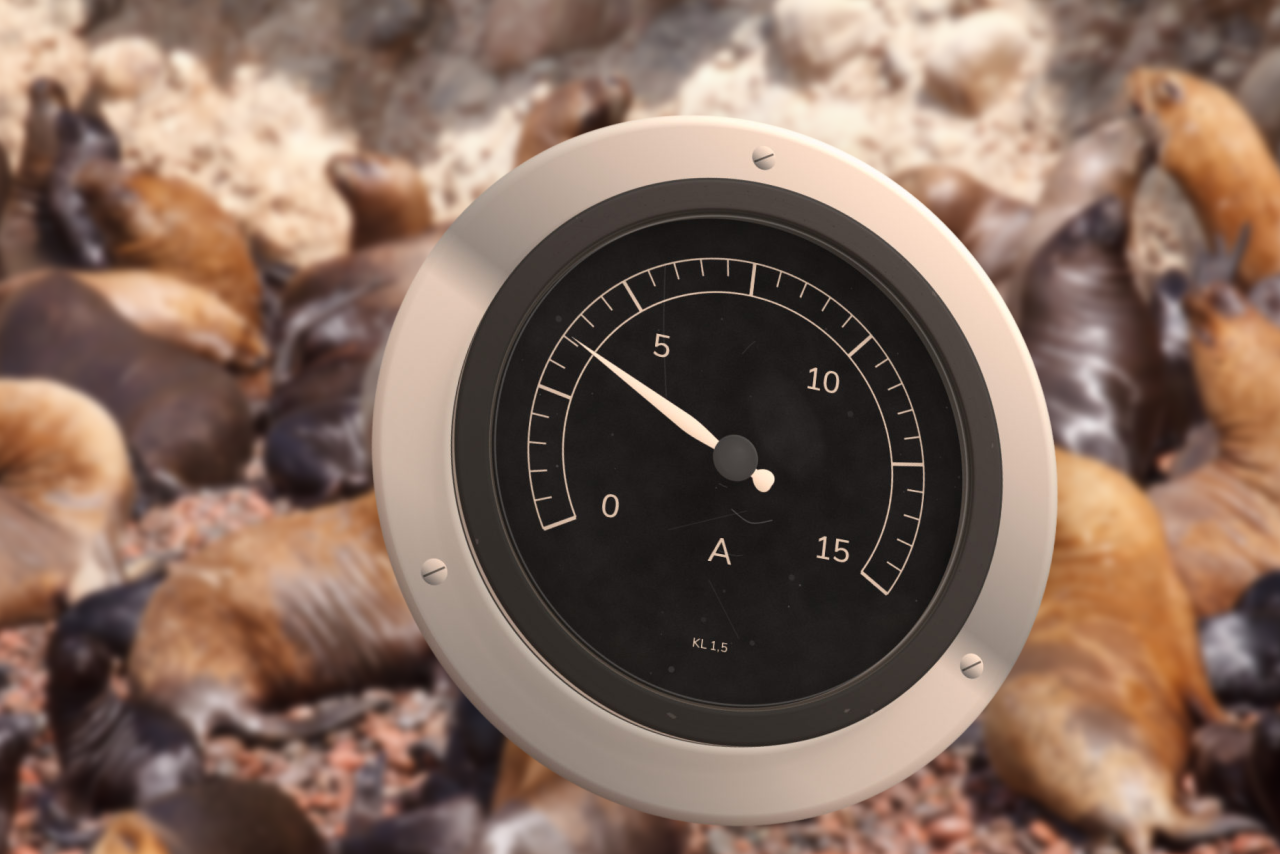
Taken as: A 3.5
